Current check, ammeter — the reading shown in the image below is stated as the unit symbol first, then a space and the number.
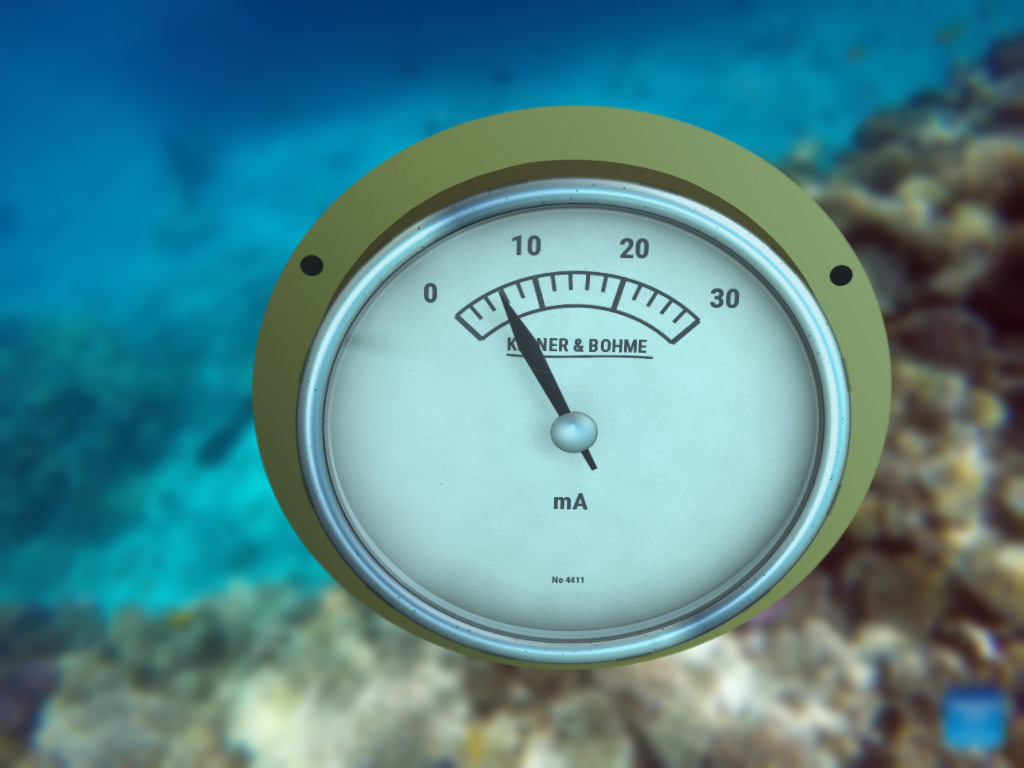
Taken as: mA 6
